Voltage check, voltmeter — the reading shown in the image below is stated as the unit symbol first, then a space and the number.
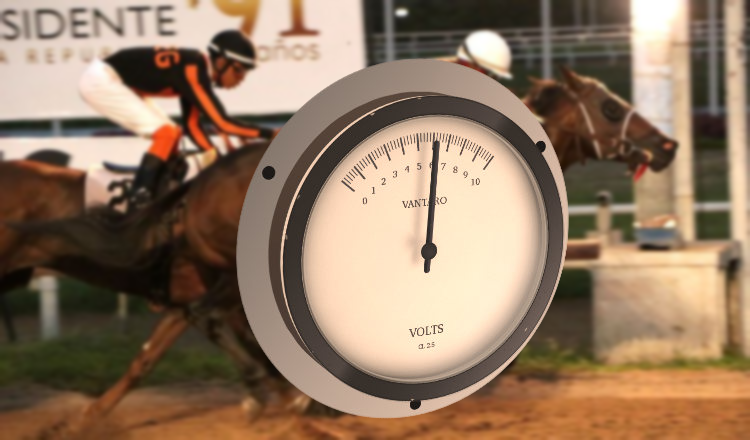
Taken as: V 6
